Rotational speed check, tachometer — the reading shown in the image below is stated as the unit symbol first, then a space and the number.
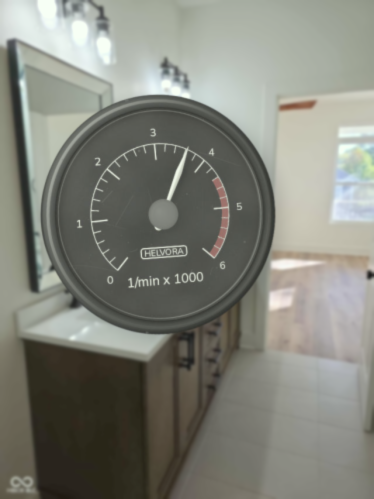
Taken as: rpm 3600
